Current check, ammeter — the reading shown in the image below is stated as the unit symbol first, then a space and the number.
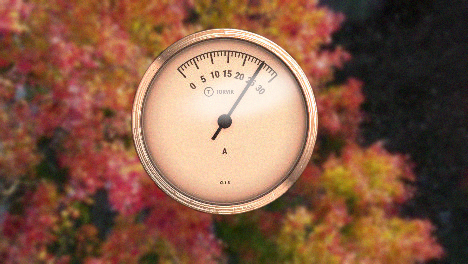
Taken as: A 25
